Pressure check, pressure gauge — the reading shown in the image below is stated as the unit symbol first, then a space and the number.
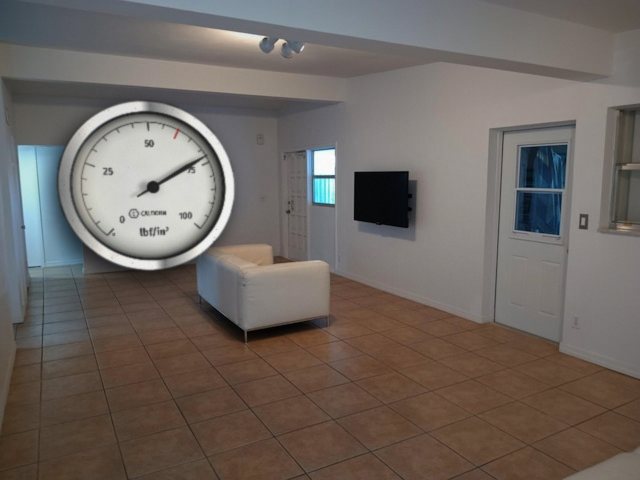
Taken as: psi 72.5
